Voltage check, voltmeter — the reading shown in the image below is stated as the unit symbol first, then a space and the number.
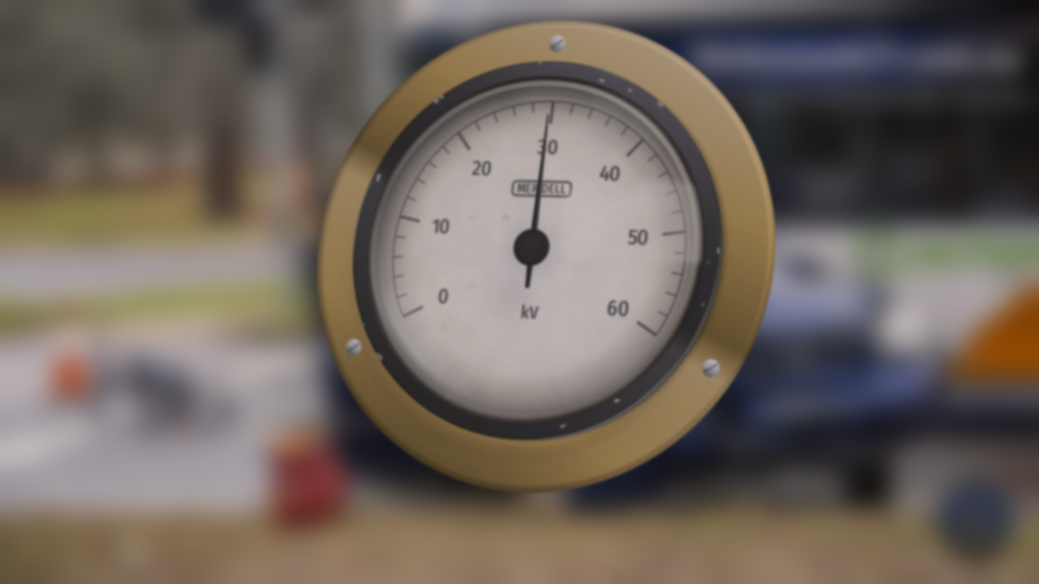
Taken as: kV 30
